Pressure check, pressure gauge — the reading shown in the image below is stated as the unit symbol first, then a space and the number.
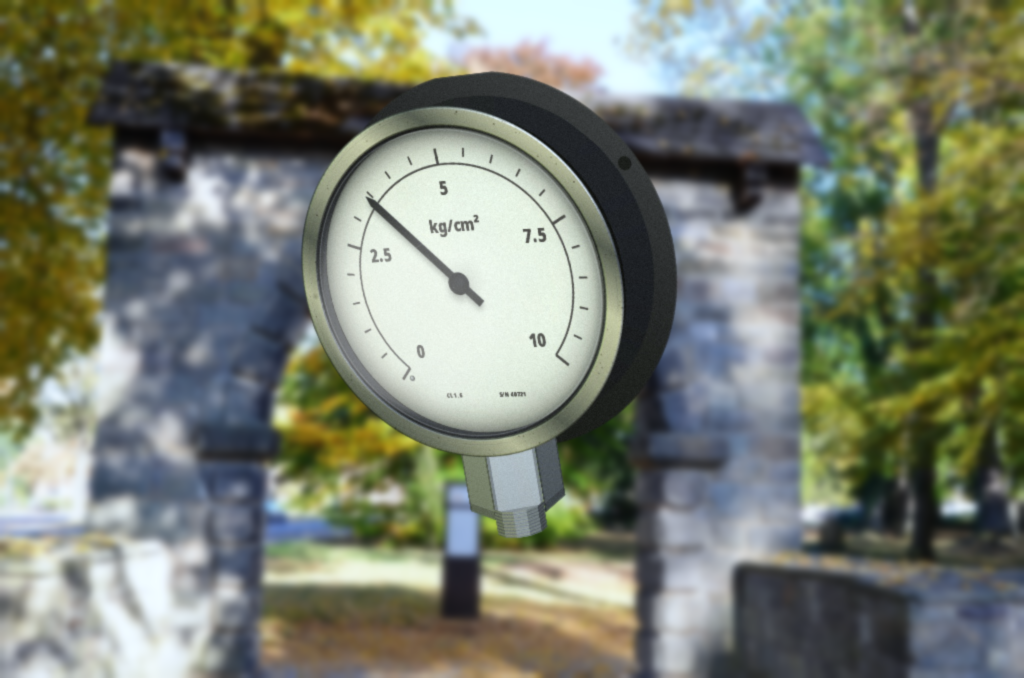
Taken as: kg/cm² 3.5
